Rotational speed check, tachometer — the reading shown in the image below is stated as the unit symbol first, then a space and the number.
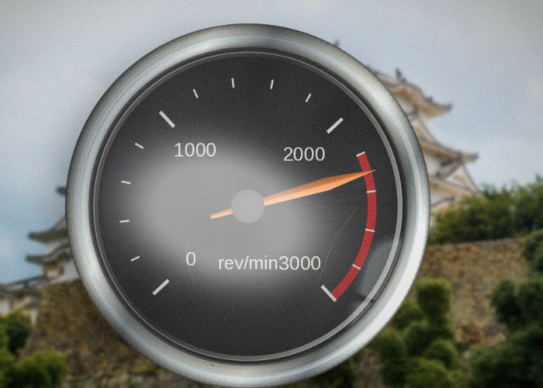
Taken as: rpm 2300
